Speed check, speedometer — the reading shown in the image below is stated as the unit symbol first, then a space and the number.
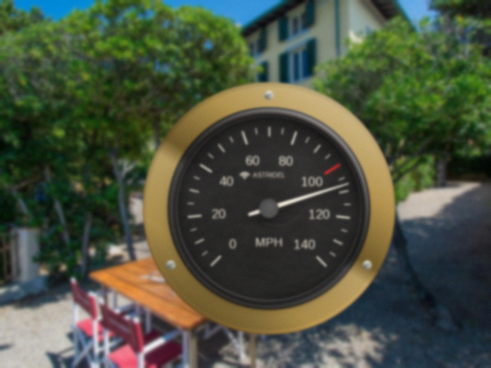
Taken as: mph 107.5
